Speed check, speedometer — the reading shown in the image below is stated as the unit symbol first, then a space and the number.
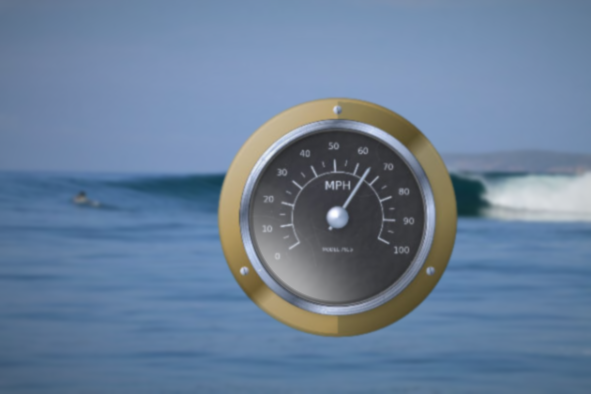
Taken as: mph 65
